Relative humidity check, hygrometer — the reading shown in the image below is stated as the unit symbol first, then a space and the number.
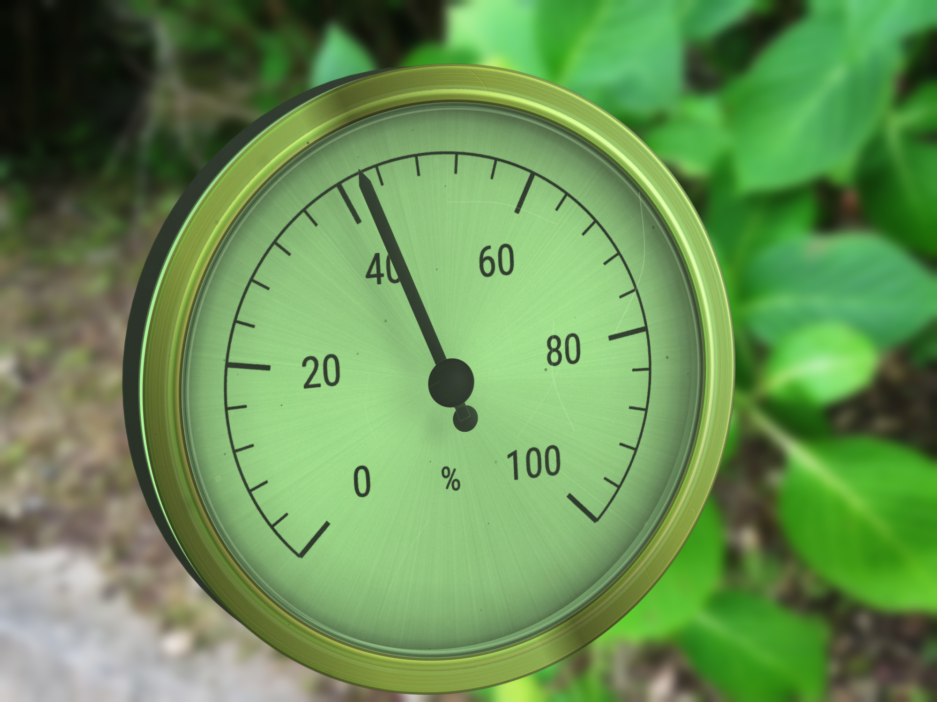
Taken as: % 42
